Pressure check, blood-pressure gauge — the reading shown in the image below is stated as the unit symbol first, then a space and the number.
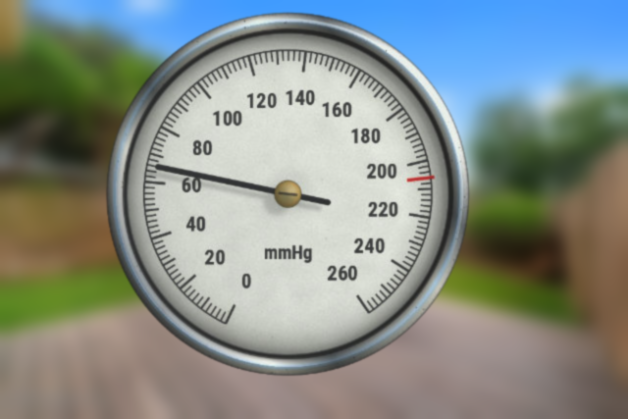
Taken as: mmHg 66
